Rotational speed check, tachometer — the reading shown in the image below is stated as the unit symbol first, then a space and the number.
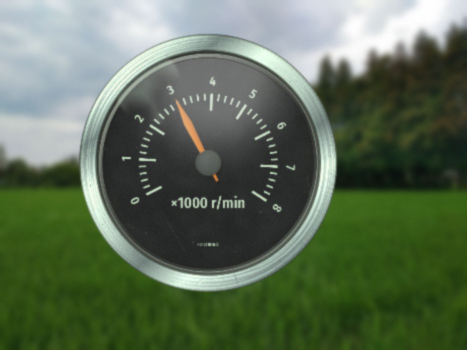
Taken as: rpm 3000
